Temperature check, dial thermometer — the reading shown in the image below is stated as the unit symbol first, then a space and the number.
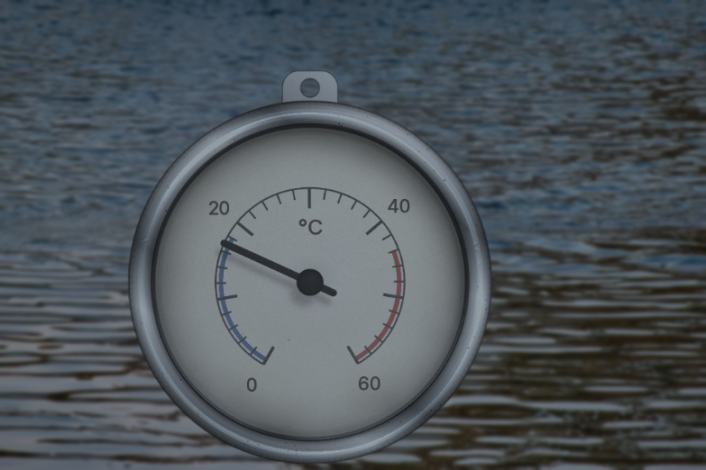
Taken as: °C 17
